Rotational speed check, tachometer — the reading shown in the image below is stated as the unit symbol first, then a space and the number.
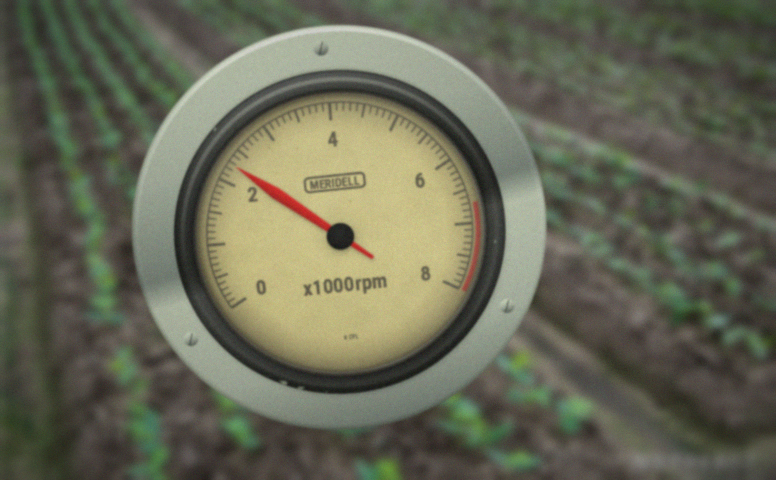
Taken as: rpm 2300
